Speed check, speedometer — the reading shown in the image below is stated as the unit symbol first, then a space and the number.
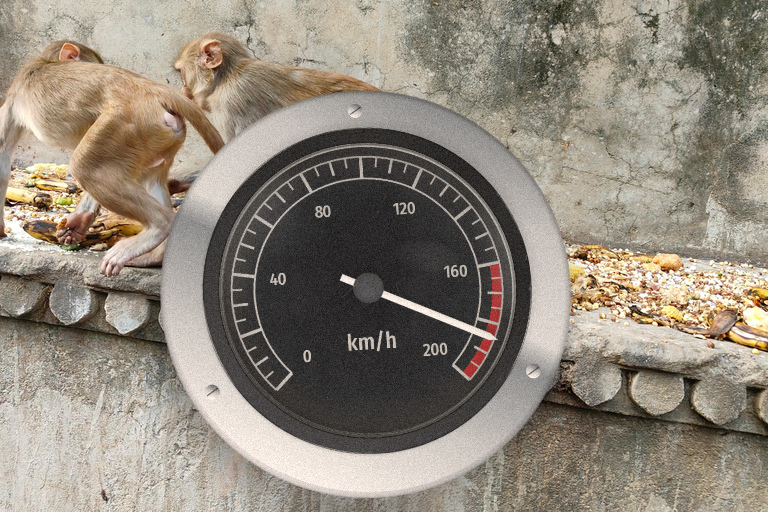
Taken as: km/h 185
